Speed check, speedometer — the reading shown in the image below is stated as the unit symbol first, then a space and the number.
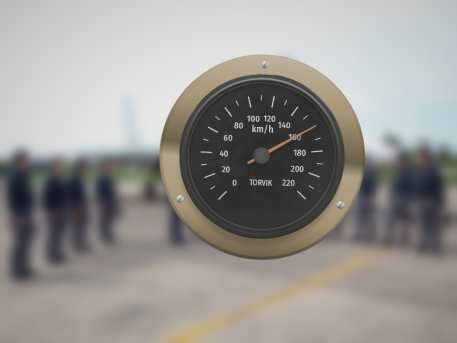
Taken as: km/h 160
